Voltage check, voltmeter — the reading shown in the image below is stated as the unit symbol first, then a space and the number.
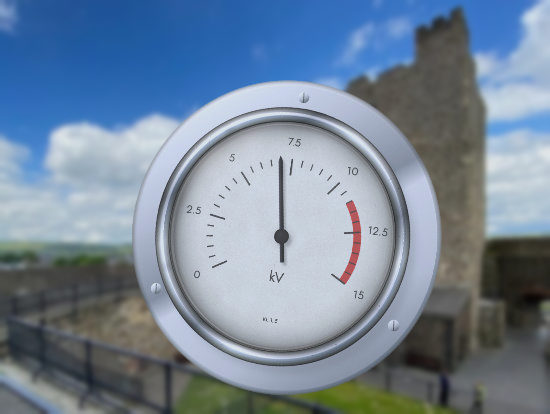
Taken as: kV 7
